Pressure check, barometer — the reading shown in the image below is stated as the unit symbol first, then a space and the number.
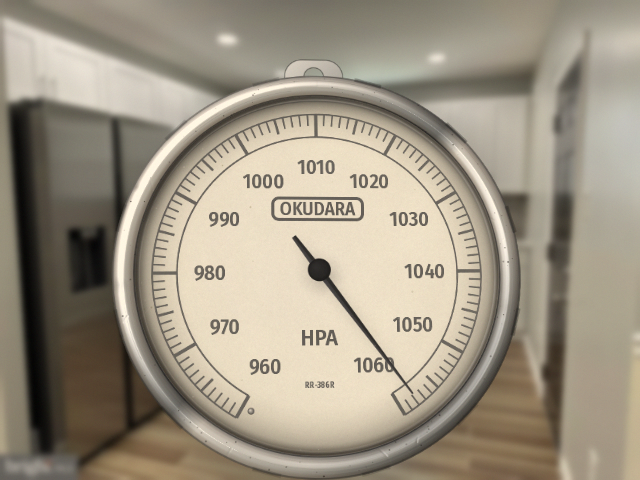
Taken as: hPa 1058
